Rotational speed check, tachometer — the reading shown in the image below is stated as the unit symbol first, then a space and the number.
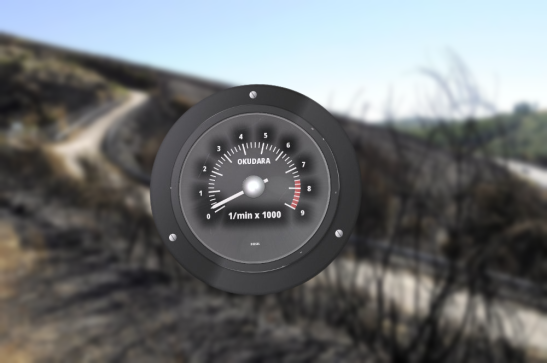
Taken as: rpm 200
